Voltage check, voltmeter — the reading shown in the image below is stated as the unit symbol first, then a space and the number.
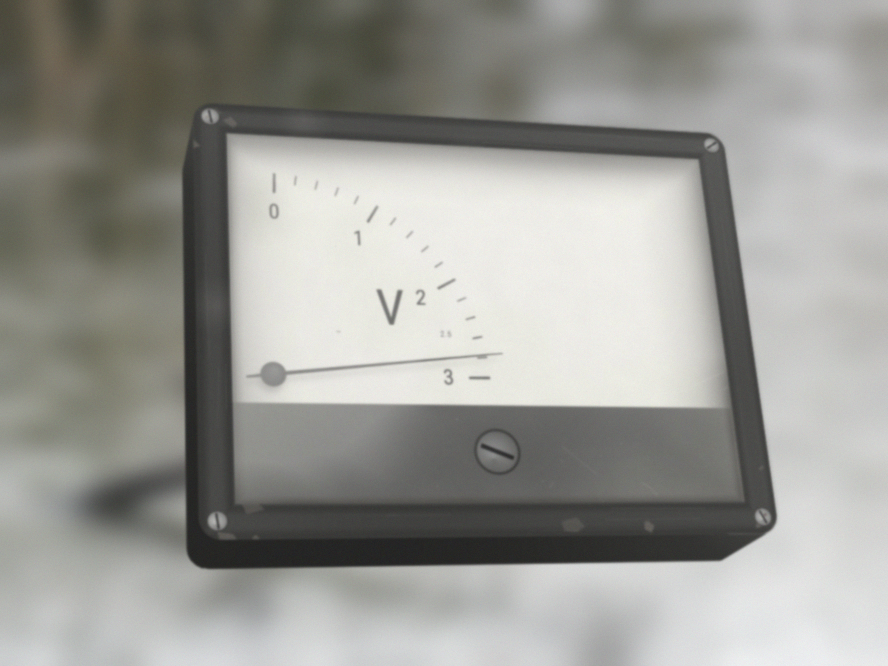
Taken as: V 2.8
